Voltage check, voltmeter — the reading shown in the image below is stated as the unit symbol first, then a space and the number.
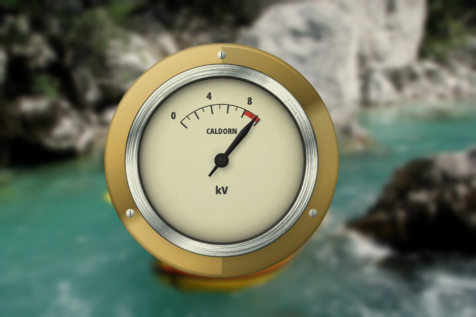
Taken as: kV 9.5
